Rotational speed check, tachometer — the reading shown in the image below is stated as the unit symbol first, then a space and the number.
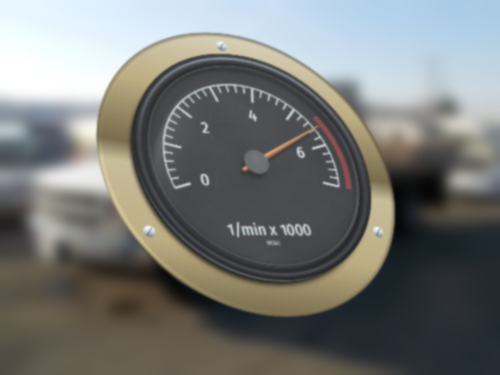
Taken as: rpm 5600
